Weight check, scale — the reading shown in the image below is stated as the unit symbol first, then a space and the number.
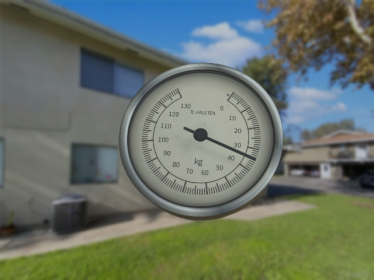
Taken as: kg 35
